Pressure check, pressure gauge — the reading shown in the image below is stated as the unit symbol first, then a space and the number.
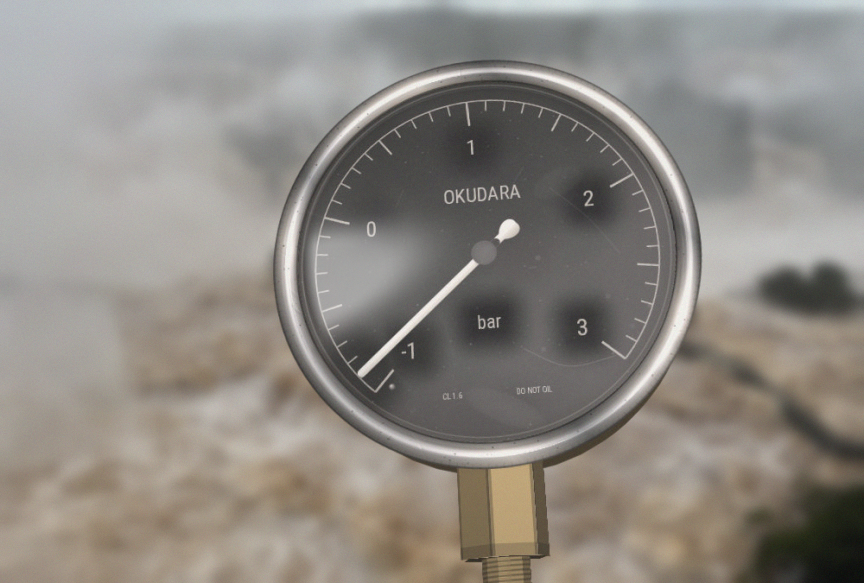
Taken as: bar -0.9
